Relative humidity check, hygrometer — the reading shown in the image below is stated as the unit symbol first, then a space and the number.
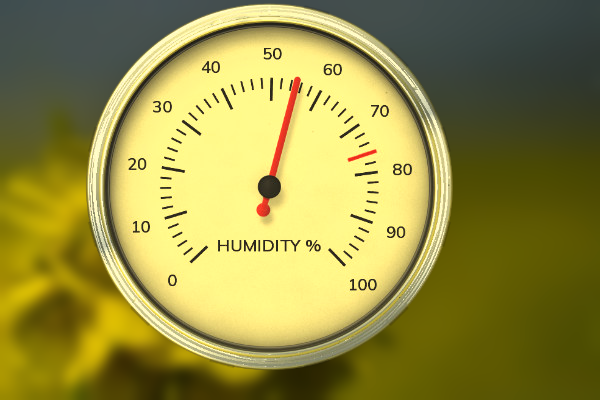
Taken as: % 55
